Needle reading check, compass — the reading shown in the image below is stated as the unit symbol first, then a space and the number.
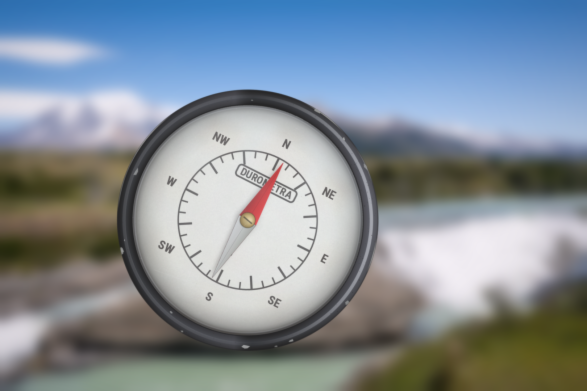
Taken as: ° 5
